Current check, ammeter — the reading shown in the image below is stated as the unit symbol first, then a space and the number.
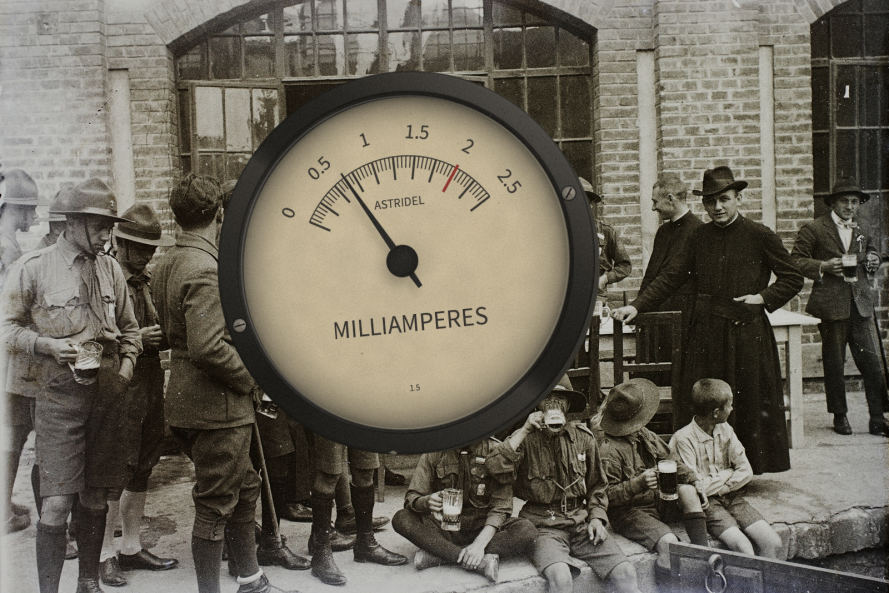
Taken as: mA 0.65
